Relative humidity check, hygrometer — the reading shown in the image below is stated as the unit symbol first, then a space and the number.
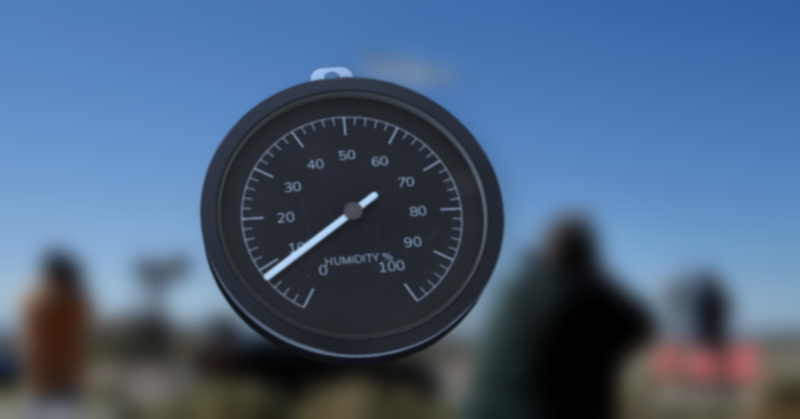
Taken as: % 8
